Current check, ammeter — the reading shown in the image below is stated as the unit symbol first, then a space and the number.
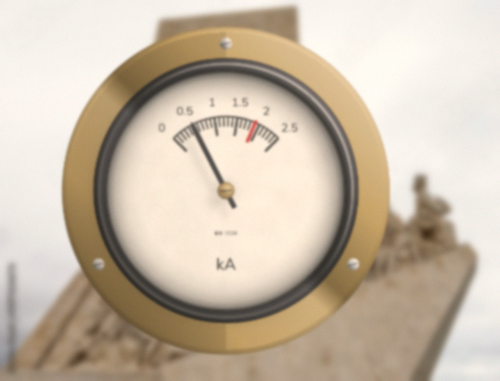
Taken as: kA 0.5
